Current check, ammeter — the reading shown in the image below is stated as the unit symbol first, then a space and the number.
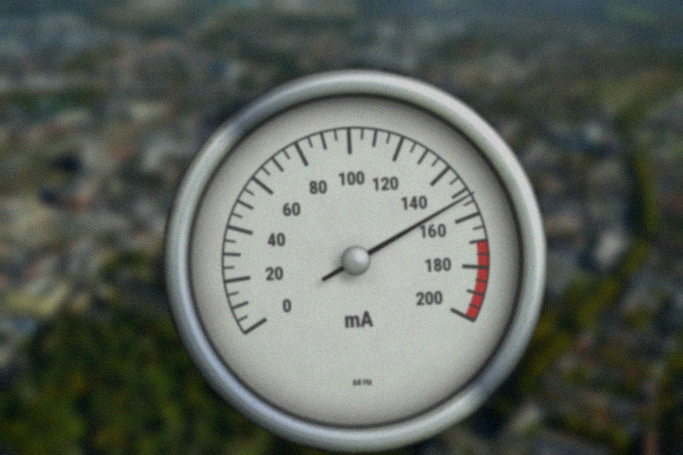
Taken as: mA 152.5
